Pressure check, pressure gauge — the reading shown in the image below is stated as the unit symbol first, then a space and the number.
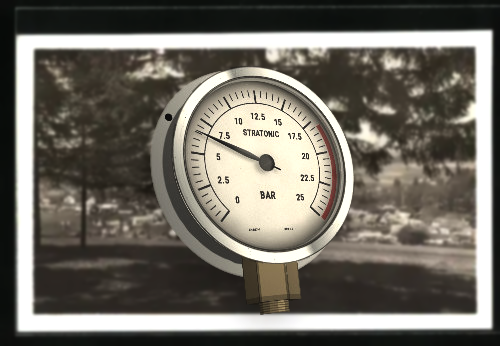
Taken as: bar 6.5
